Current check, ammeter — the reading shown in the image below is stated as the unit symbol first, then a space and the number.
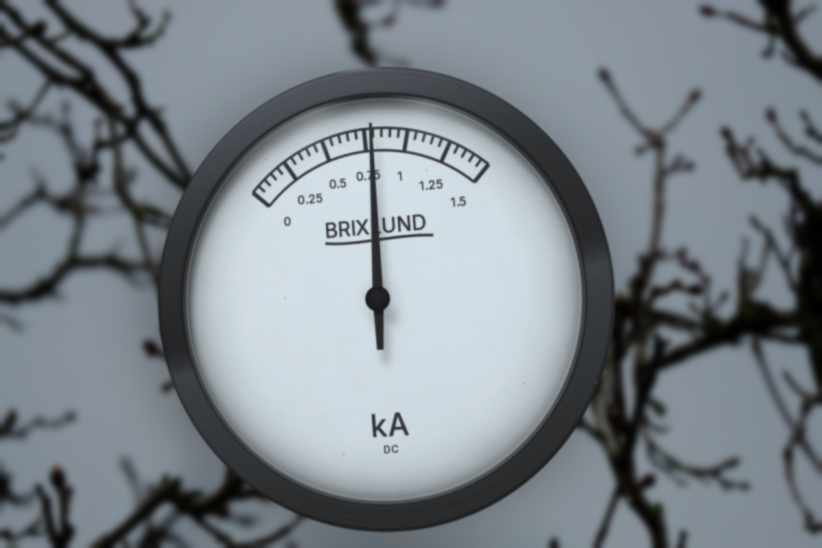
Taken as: kA 0.8
